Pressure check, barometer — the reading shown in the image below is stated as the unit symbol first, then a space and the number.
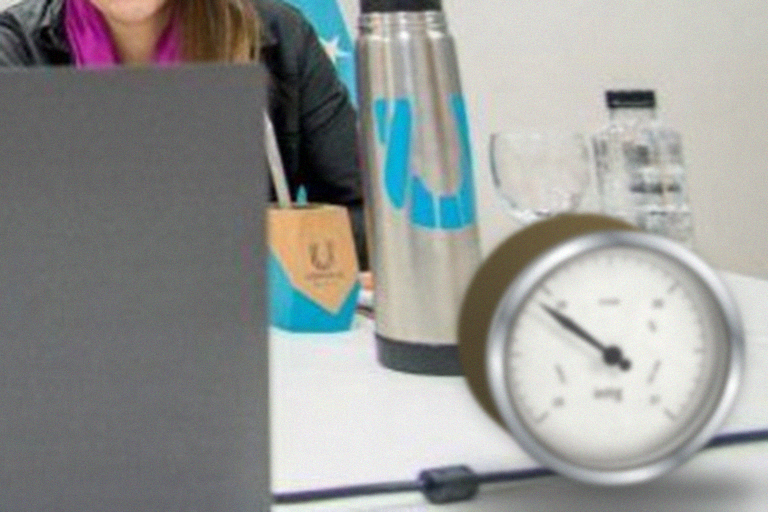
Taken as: inHg 28.9
